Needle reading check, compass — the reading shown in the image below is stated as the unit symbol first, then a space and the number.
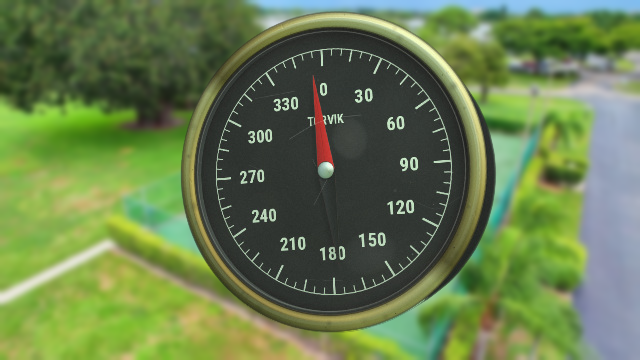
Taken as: ° 355
